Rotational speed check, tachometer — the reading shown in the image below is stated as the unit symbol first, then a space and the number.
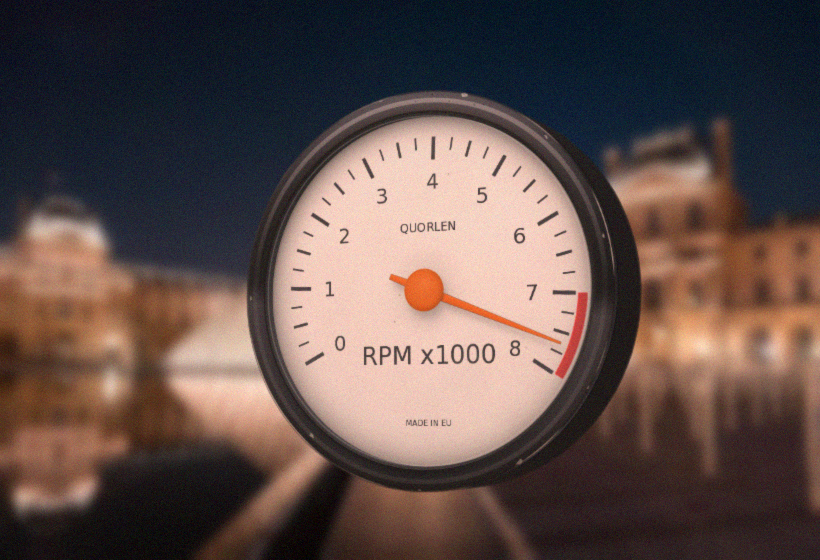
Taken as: rpm 7625
